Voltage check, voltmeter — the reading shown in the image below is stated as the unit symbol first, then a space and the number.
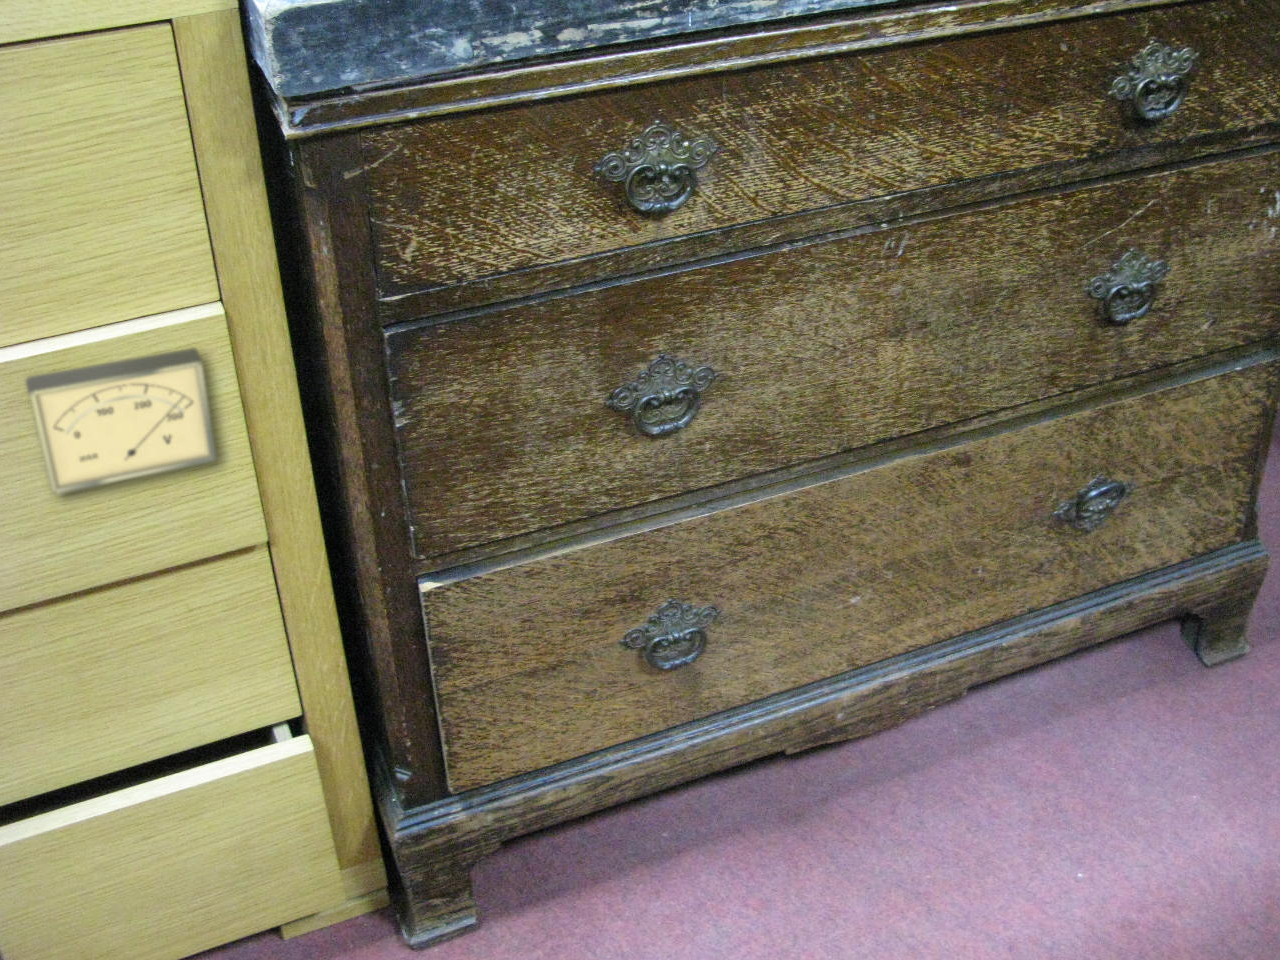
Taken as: V 275
